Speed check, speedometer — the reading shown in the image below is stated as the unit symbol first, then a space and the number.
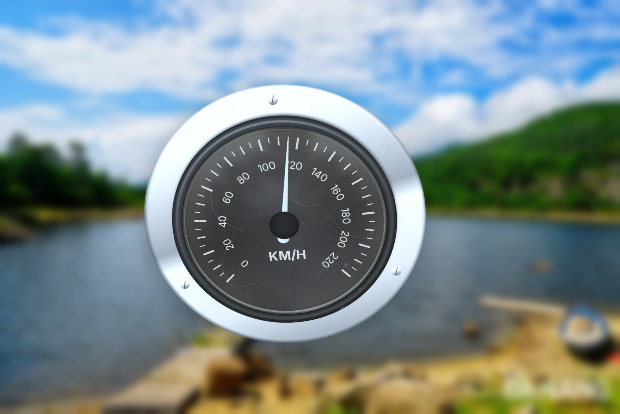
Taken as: km/h 115
